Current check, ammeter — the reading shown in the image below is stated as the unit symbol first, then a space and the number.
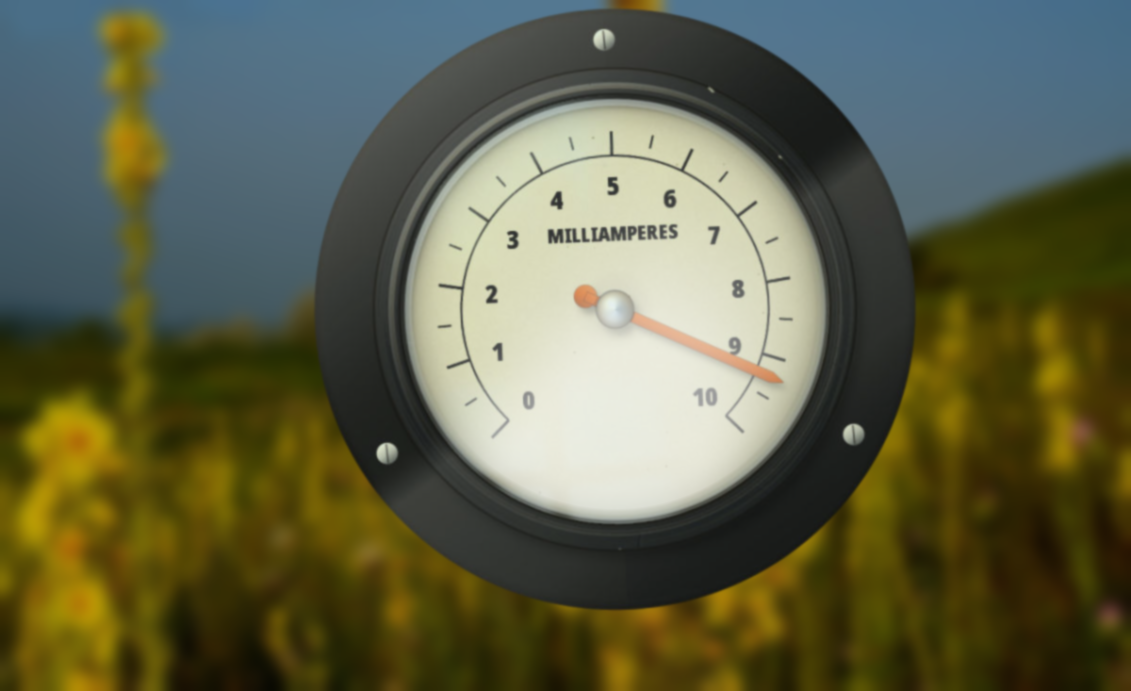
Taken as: mA 9.25
